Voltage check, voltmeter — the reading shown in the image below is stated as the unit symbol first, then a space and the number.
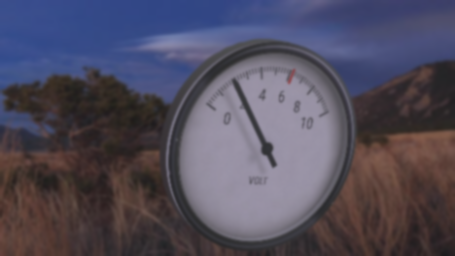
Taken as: V 2
